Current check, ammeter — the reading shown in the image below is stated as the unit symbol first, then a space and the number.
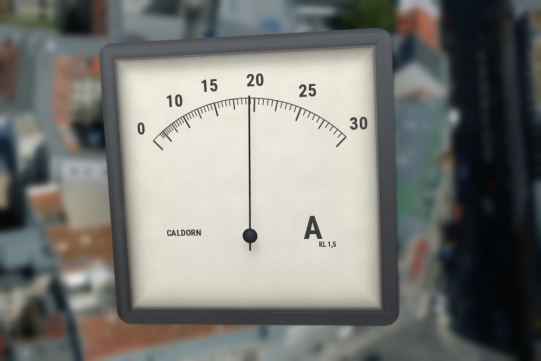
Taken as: A 19.5
